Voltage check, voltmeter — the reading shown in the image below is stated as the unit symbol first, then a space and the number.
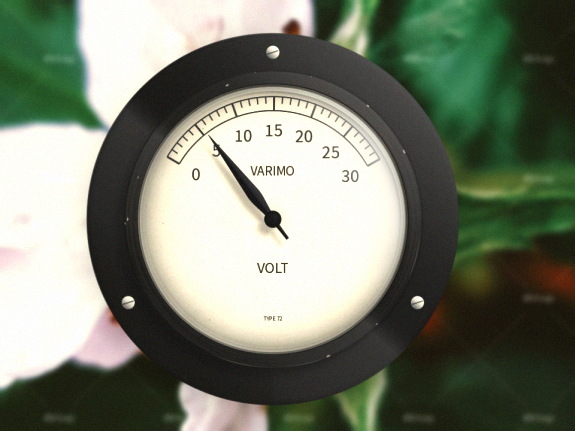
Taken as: V 5.5
